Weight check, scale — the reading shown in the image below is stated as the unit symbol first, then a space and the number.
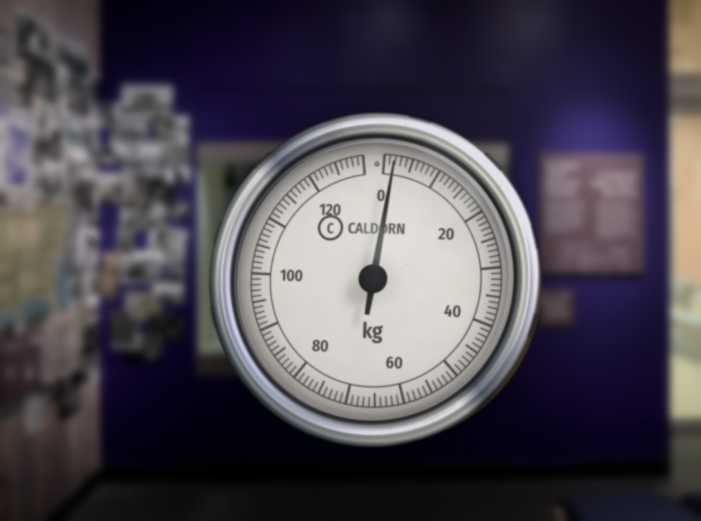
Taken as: kg 2
